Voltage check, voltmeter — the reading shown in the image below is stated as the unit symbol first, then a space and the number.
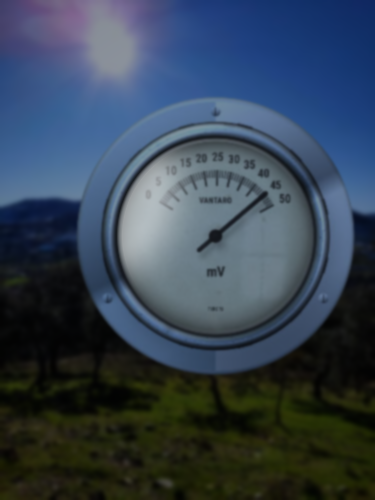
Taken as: mV 45
